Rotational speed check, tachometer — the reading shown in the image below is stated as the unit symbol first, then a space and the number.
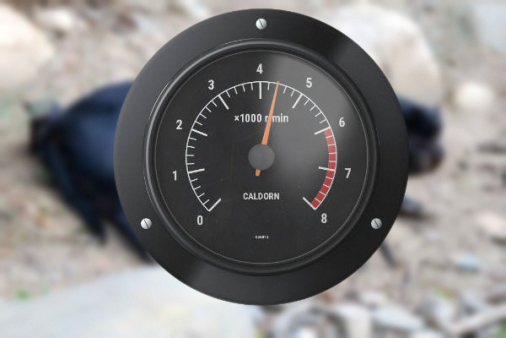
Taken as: rpm 4400
